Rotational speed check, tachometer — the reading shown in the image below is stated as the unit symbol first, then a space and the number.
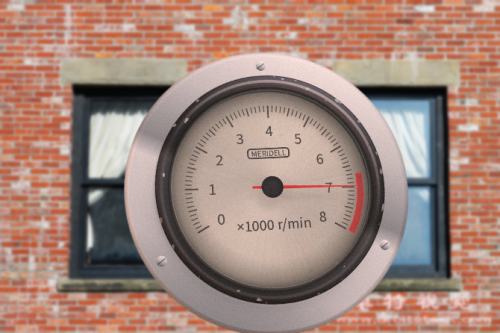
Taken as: rpm 7000
